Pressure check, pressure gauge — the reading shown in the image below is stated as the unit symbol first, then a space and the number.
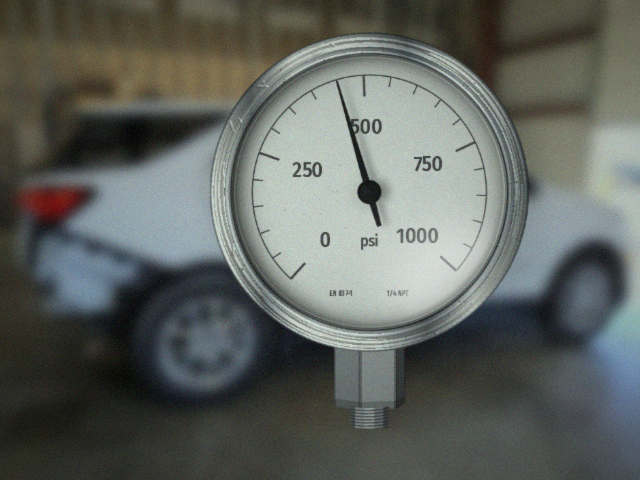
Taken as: psi 450
